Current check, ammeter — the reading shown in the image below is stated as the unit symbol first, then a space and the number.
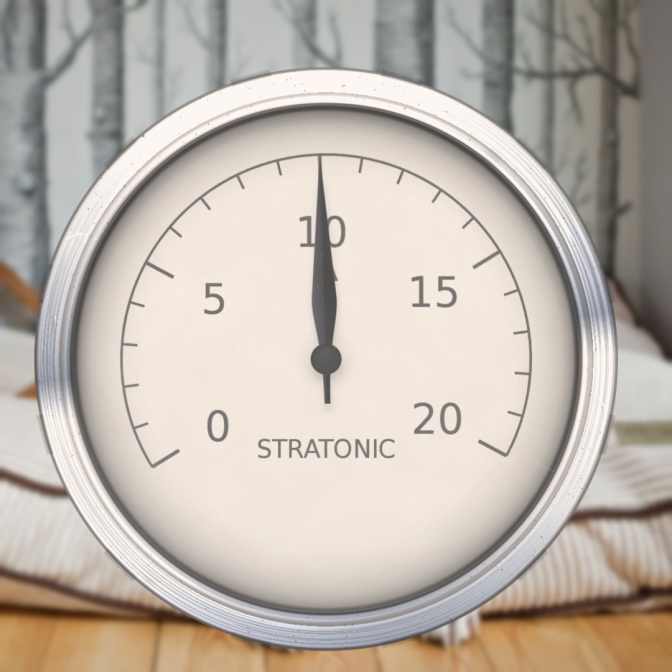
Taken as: A 10
